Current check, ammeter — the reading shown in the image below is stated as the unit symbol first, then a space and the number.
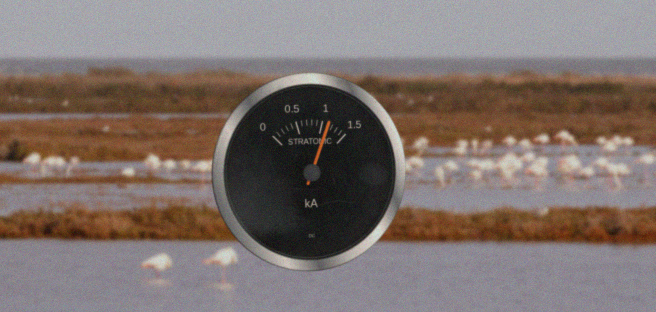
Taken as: kA 1.1
